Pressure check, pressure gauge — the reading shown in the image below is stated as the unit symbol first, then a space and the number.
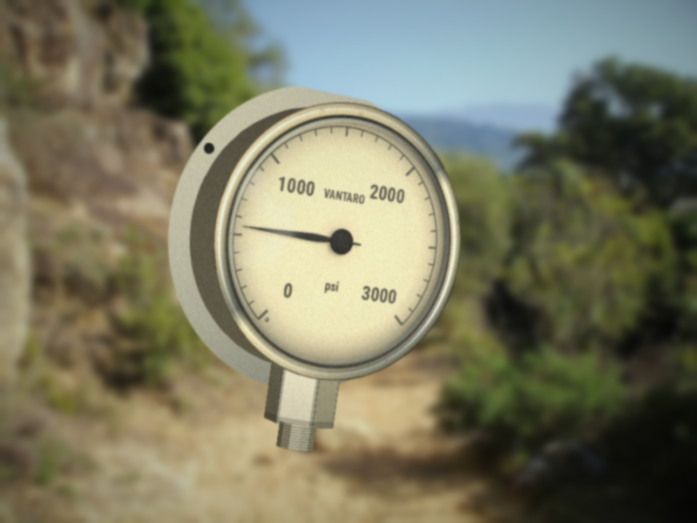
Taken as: psi 550
